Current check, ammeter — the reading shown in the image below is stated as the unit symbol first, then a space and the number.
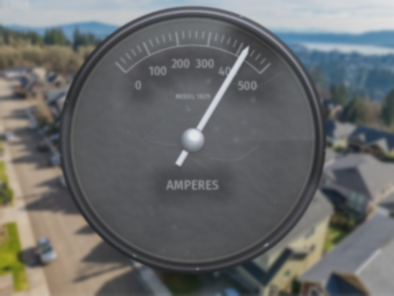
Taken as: A 420
